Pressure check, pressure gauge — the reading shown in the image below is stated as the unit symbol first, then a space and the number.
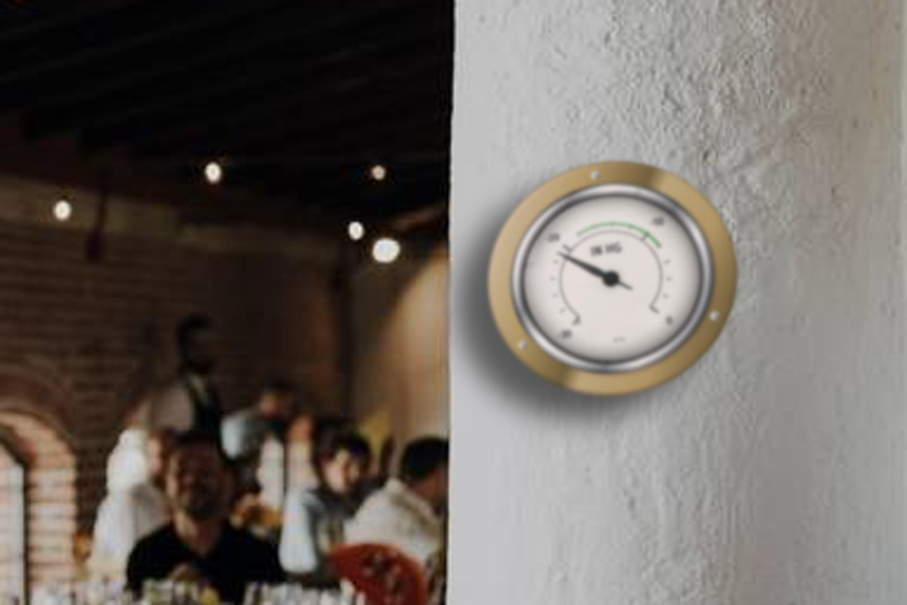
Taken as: inHg -21
